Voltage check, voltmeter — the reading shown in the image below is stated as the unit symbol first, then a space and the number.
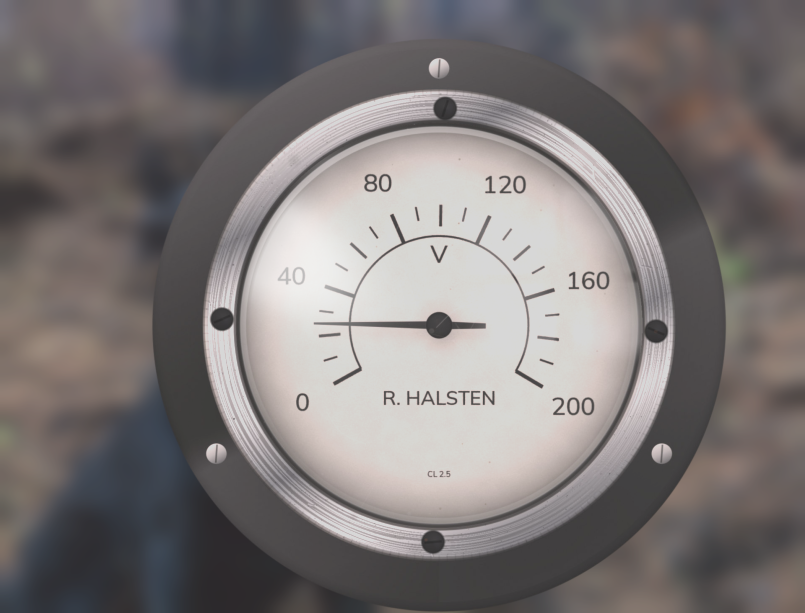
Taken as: V 25
